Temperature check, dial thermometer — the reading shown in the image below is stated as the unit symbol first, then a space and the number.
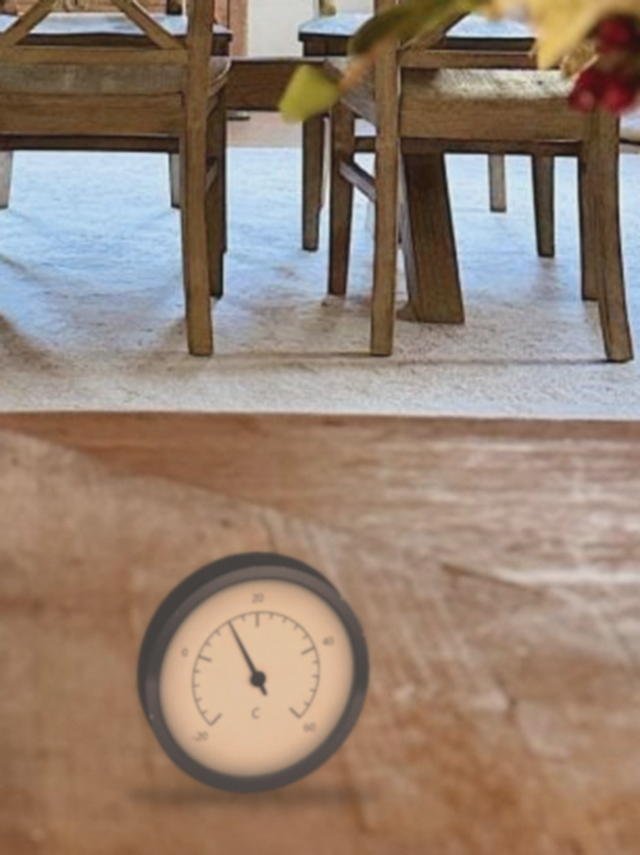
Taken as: °C 12
